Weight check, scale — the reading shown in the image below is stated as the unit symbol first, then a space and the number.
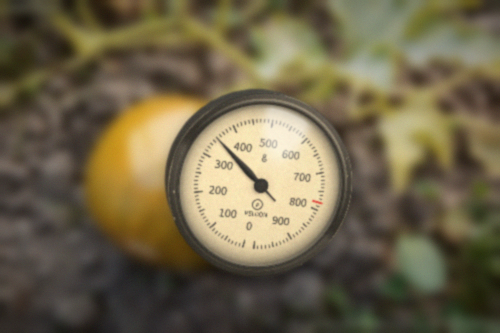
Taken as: g 350
